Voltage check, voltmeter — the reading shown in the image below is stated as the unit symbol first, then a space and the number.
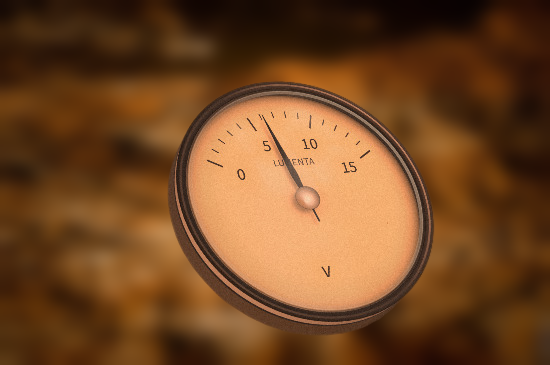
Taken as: V 6
